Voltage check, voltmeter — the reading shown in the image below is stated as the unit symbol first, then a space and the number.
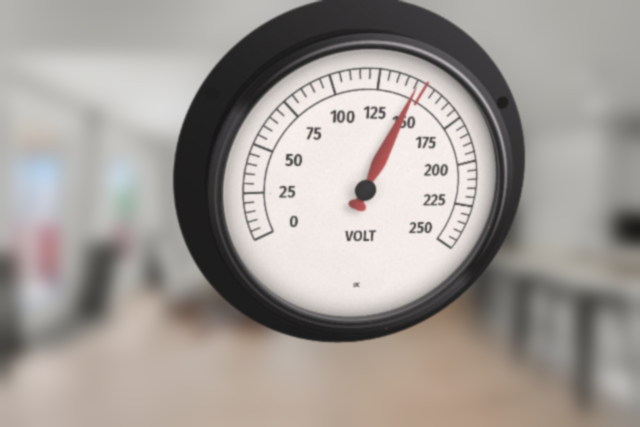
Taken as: V 145
